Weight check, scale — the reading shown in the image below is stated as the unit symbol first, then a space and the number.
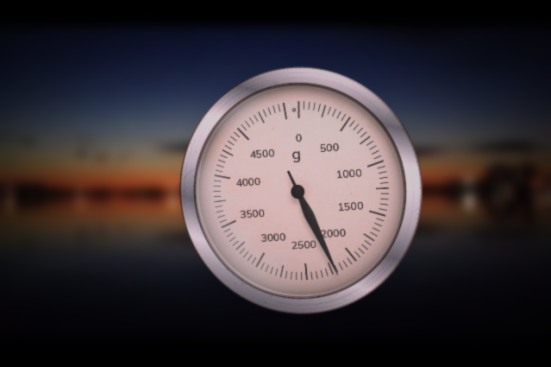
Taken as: g 2200
